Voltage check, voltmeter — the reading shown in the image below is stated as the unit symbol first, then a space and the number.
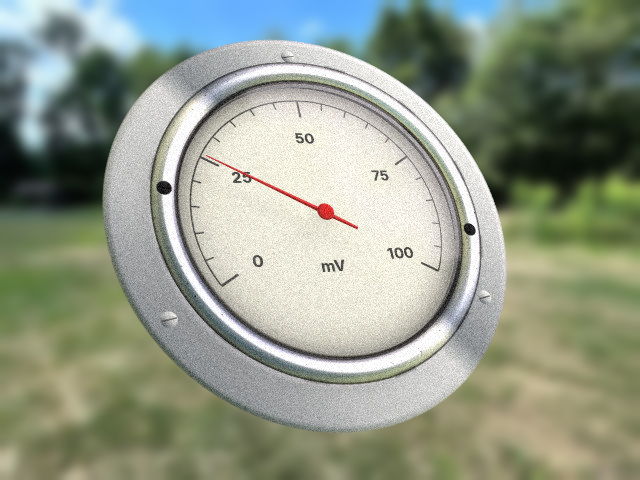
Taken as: mV 25
